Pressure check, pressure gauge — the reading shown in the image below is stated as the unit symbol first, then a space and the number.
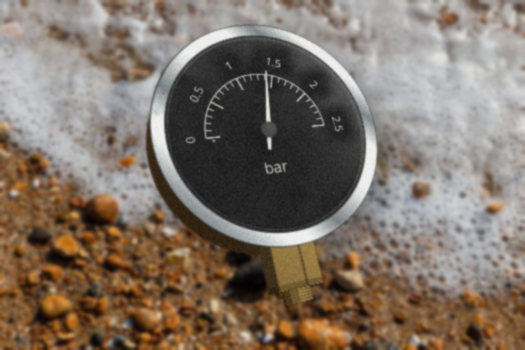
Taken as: bar 1.4
